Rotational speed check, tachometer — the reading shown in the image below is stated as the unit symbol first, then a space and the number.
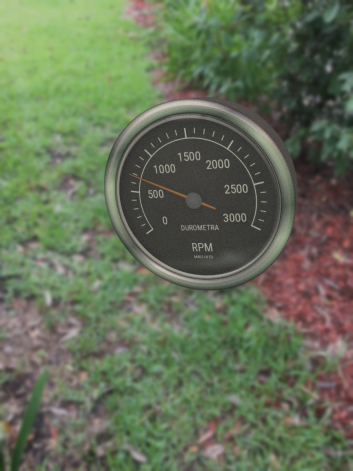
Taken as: rpm 700
